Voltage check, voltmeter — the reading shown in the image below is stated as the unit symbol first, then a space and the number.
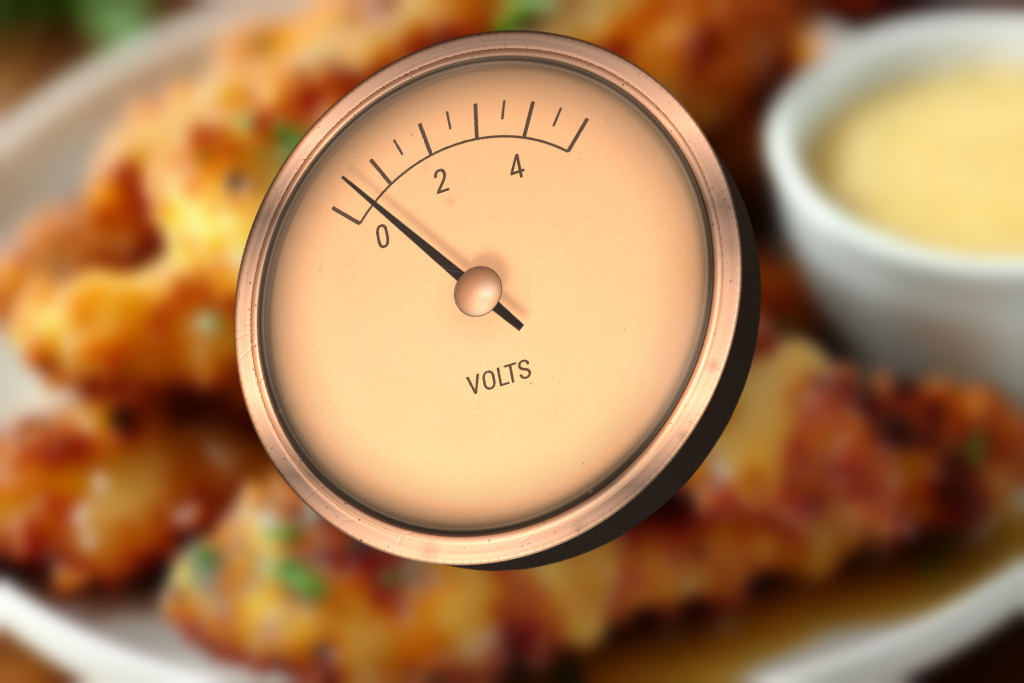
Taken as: V 0.5
